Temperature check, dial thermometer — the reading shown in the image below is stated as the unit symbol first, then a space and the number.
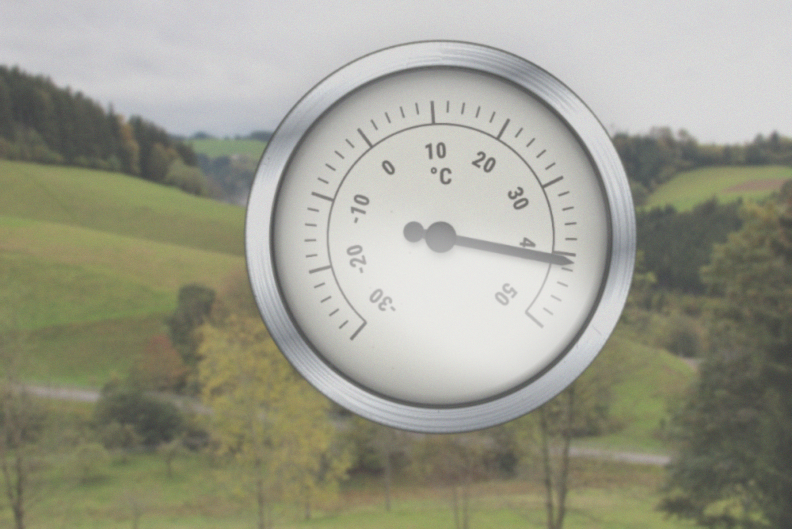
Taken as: °C 41
